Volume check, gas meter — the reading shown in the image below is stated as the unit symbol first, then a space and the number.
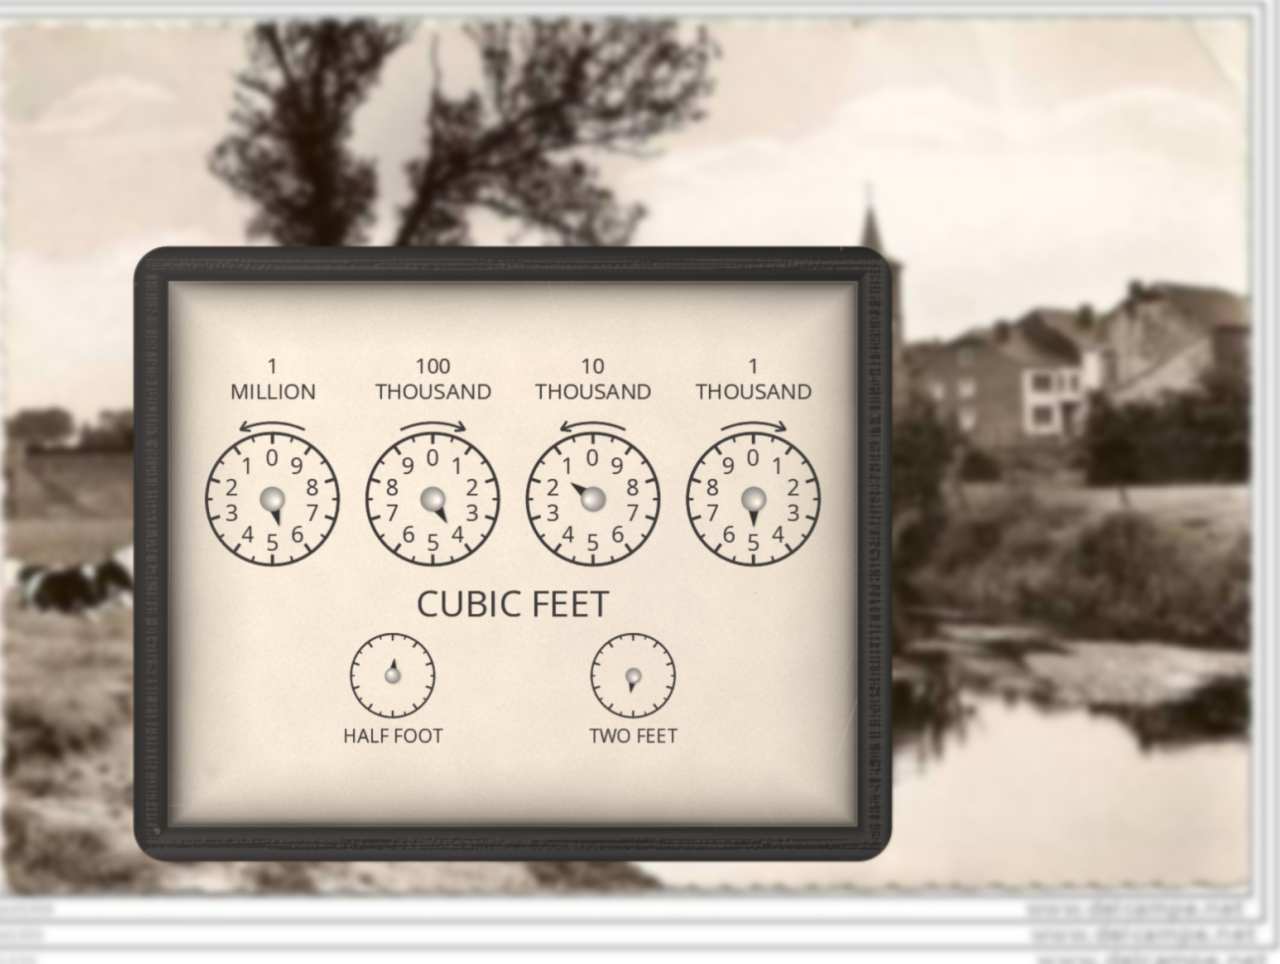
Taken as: ft³ 541500
